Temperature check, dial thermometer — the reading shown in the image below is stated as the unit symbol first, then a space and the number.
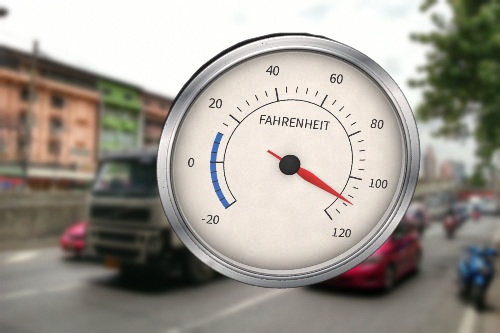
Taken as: °F 110
